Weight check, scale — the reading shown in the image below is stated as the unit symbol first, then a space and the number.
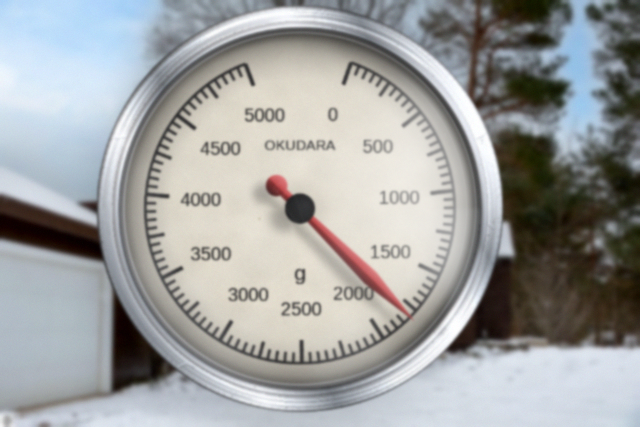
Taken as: g 1800
